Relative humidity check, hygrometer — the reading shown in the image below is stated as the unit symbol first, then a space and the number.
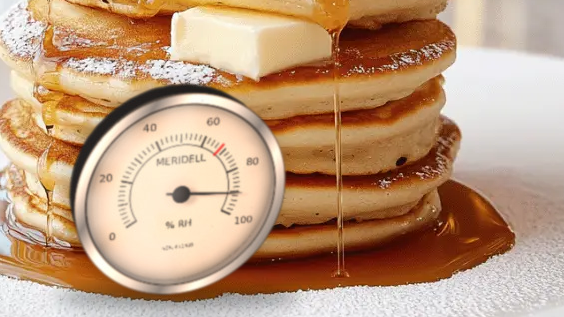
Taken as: % 90
